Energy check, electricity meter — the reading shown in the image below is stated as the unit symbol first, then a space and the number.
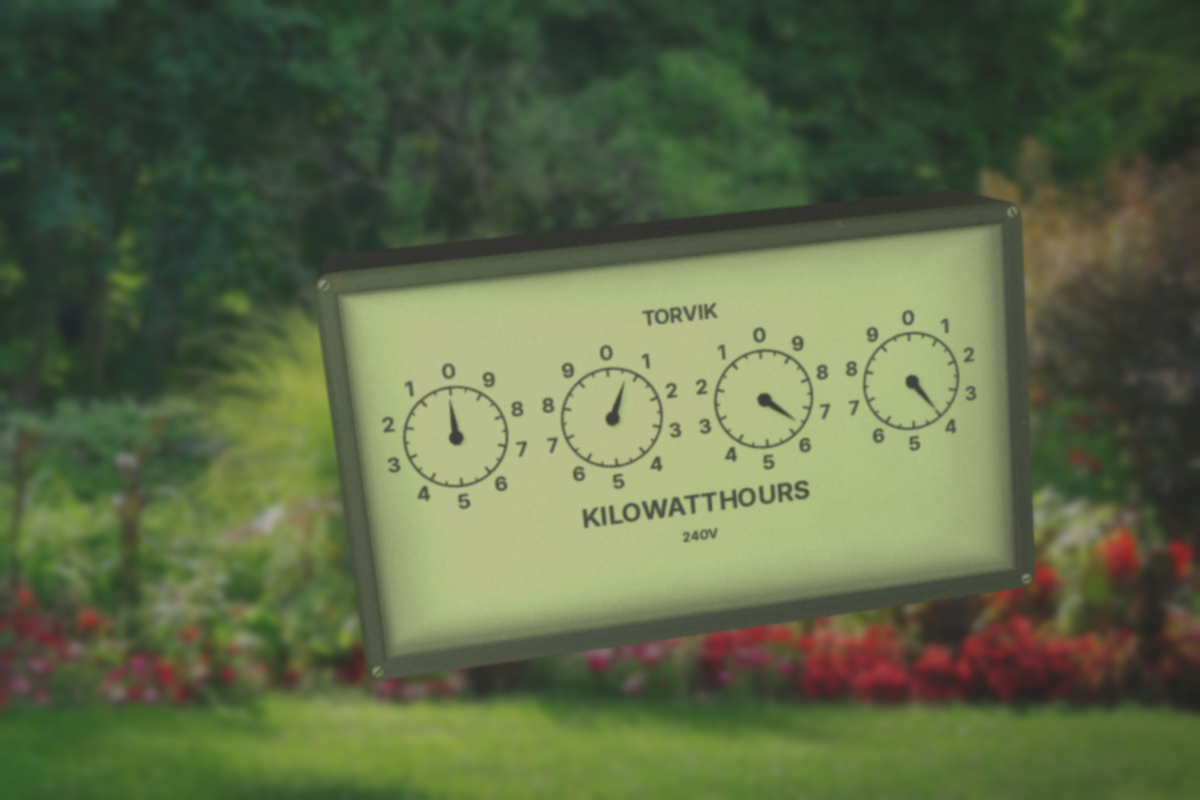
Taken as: kWh 64
